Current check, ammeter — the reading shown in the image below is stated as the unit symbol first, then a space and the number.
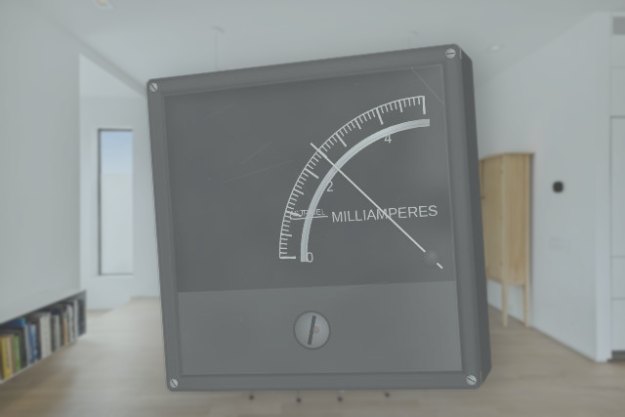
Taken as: mA 2.5
